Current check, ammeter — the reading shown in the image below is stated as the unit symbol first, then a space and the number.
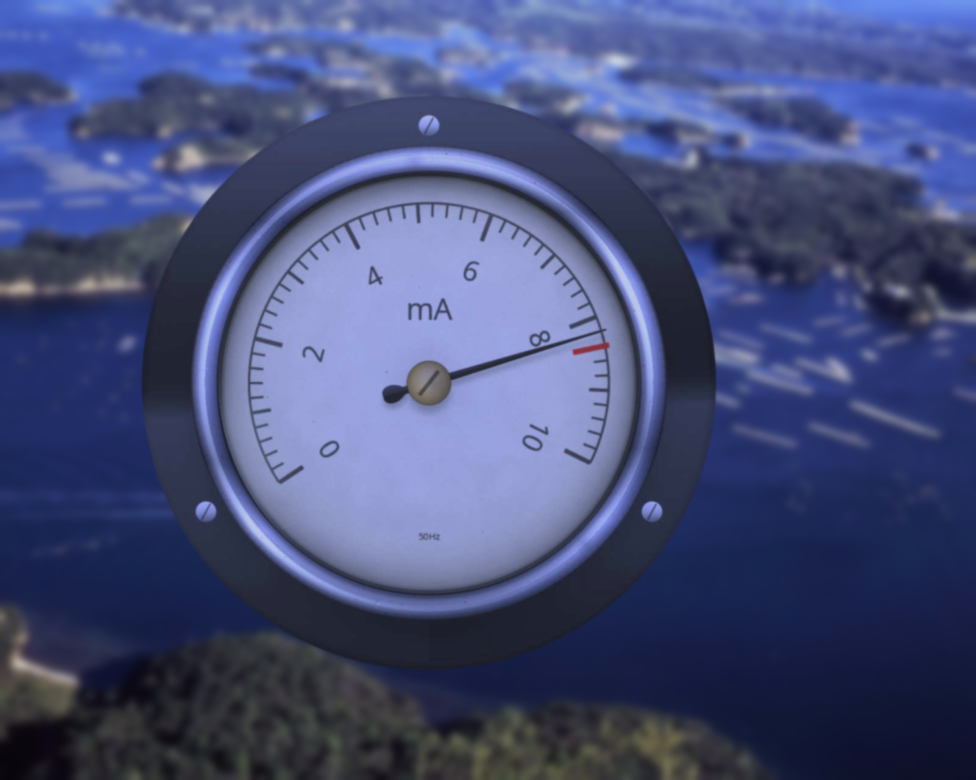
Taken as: mA 8.2
